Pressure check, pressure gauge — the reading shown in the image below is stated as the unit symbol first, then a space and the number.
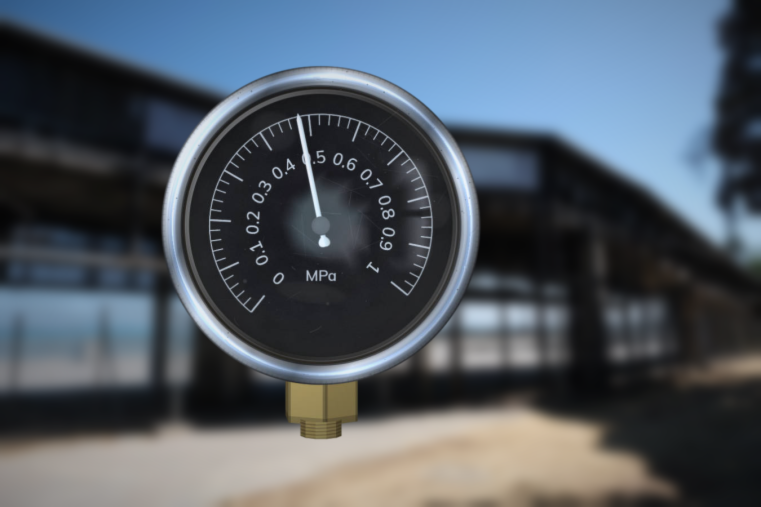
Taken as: MPa 0.48
